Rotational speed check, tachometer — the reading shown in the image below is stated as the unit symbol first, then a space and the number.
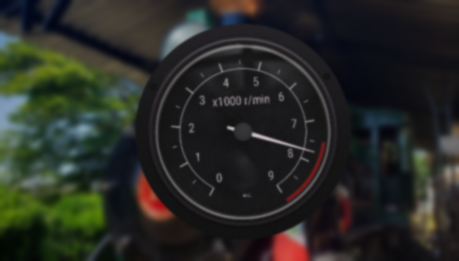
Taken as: rpm 7750
